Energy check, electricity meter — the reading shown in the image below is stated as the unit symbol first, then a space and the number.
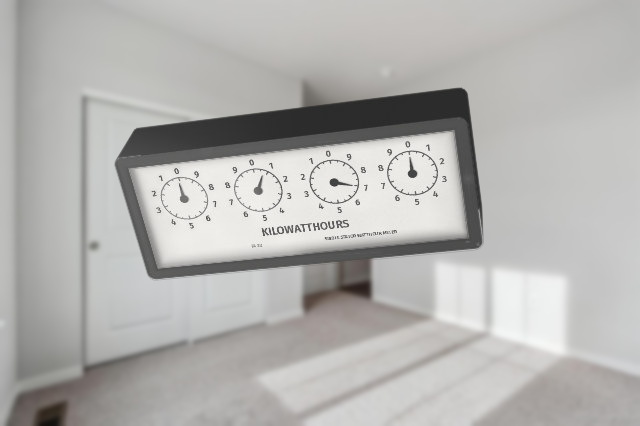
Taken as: kWh 70
